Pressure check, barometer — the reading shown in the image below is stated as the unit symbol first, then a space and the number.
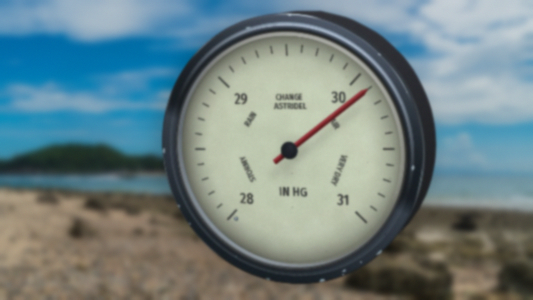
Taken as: inHg 30.1
